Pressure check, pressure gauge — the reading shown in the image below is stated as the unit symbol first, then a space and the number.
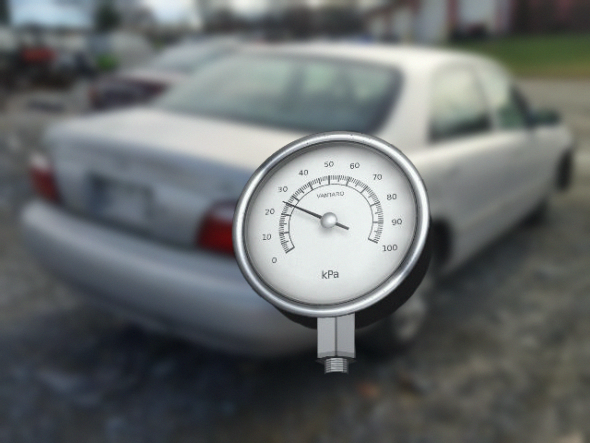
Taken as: kPa 25
